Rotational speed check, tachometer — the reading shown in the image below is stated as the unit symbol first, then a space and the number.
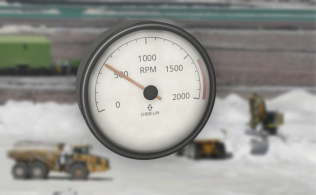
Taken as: rpm 500
